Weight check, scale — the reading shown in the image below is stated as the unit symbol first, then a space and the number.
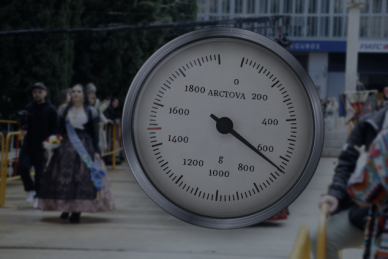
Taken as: g 660
